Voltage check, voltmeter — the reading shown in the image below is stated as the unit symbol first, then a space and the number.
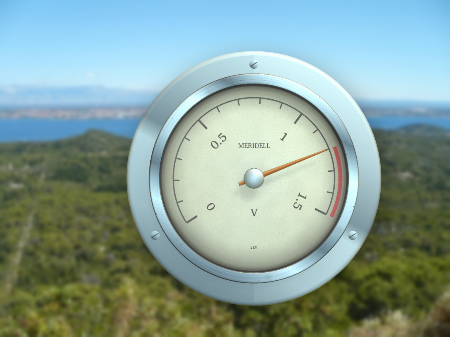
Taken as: V 1.2
